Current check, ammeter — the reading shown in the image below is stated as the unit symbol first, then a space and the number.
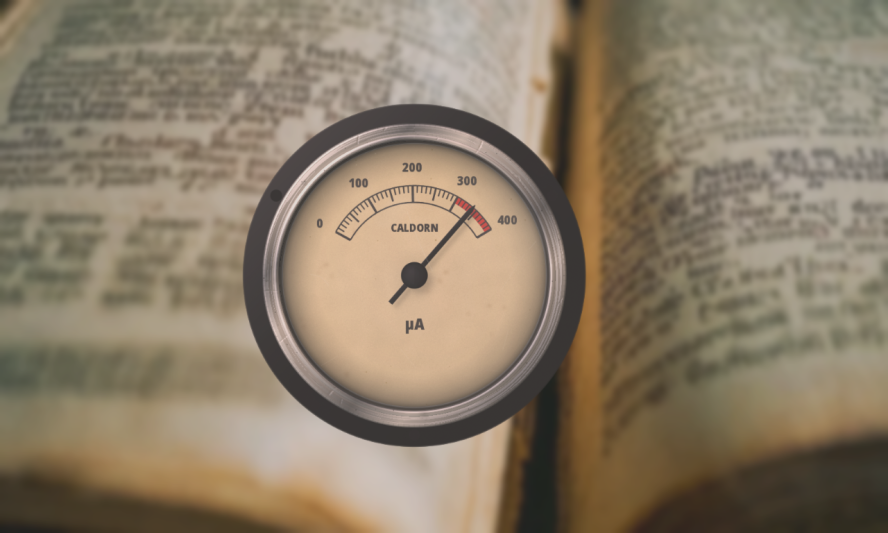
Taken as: µA 340
